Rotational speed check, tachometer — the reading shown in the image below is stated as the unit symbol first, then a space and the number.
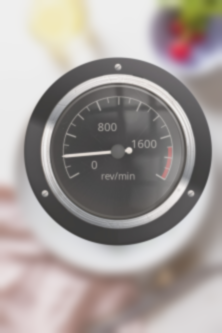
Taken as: rpm 200
